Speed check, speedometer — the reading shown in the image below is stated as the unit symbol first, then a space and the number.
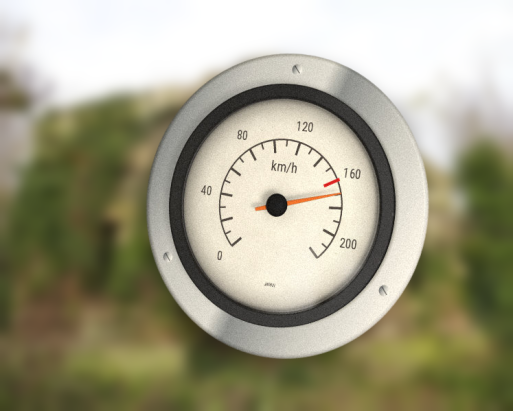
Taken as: km/h 170
